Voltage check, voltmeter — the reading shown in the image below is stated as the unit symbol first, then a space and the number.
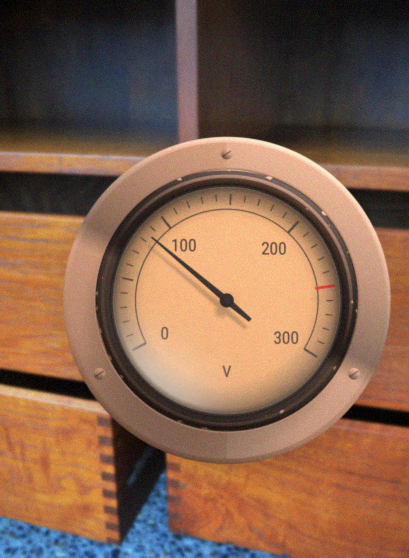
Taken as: V 85
